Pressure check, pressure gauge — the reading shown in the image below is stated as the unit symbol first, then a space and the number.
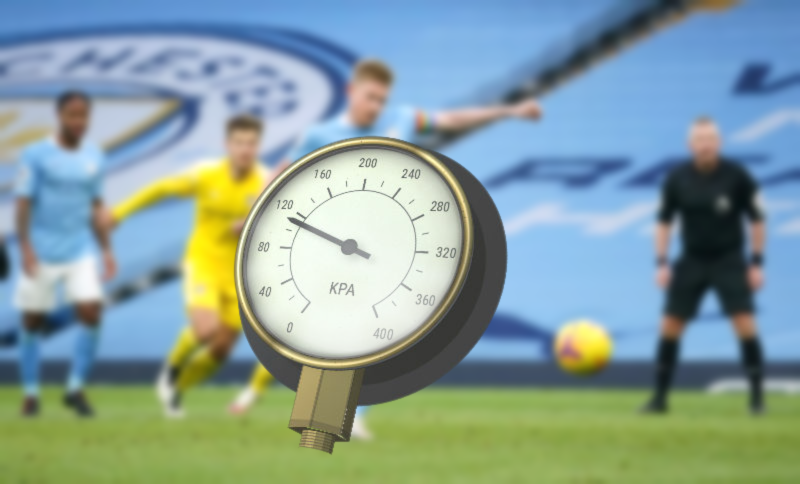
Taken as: kPa 110
